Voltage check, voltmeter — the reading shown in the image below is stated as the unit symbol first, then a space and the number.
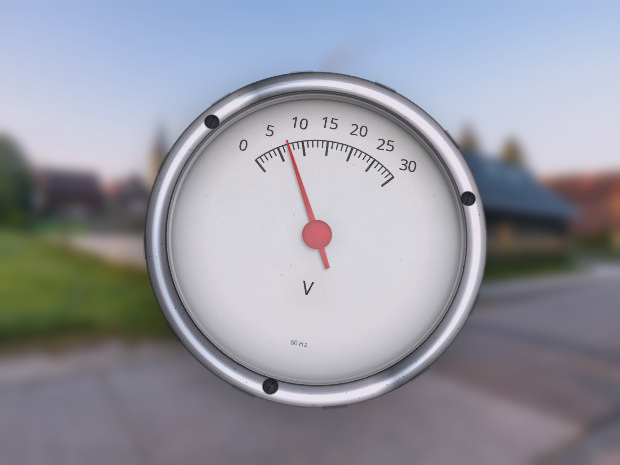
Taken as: V 7
